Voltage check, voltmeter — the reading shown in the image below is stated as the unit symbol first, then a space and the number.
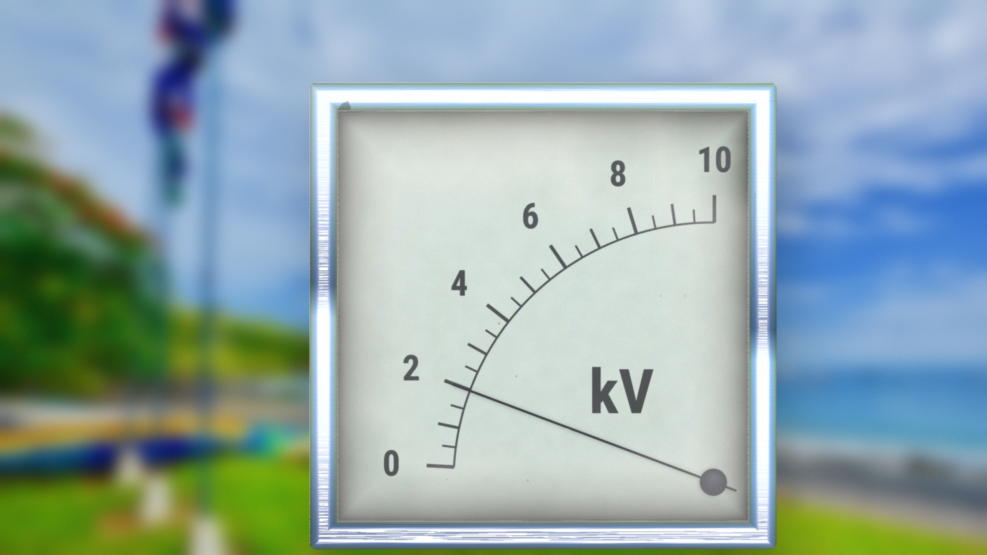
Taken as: kV 2
